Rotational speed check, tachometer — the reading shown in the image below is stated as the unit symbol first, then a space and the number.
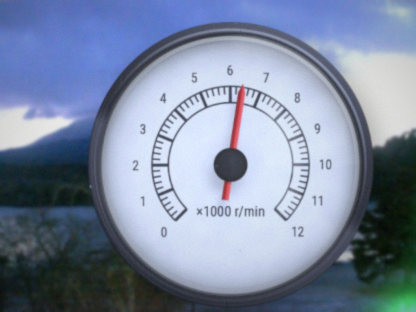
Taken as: rpm 6400
